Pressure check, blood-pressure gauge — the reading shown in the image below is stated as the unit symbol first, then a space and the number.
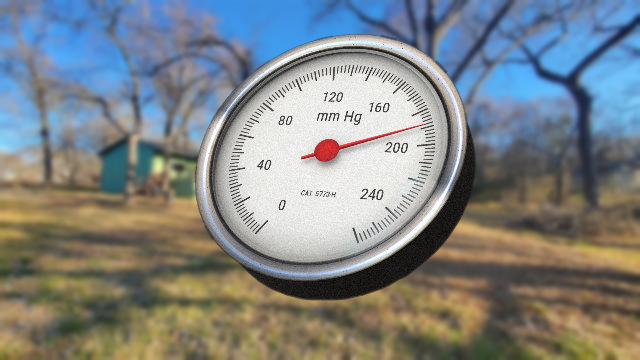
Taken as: mmHg 190
